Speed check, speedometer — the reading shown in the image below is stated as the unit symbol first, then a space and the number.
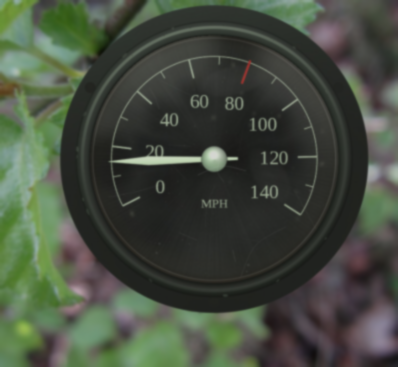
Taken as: mph 15
